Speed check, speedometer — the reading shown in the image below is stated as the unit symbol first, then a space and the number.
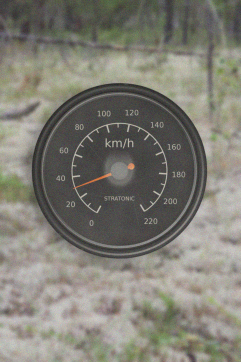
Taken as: km/h 30
